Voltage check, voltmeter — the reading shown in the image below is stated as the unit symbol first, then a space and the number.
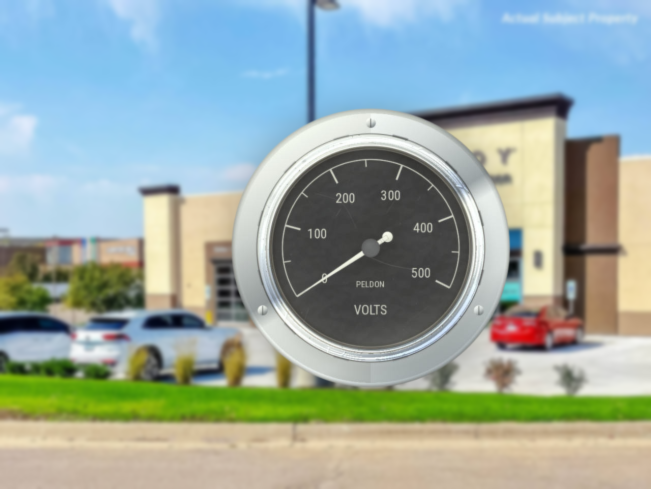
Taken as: V 0
